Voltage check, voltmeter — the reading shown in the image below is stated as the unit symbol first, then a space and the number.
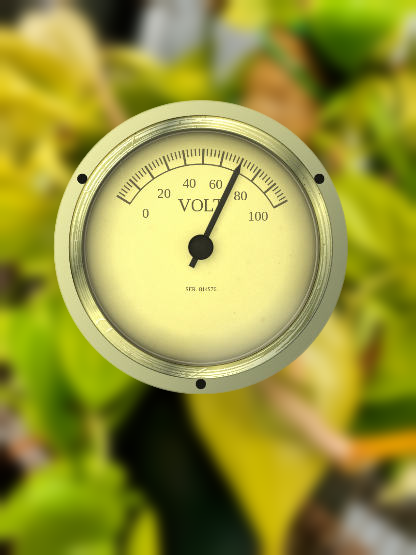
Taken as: V 70
